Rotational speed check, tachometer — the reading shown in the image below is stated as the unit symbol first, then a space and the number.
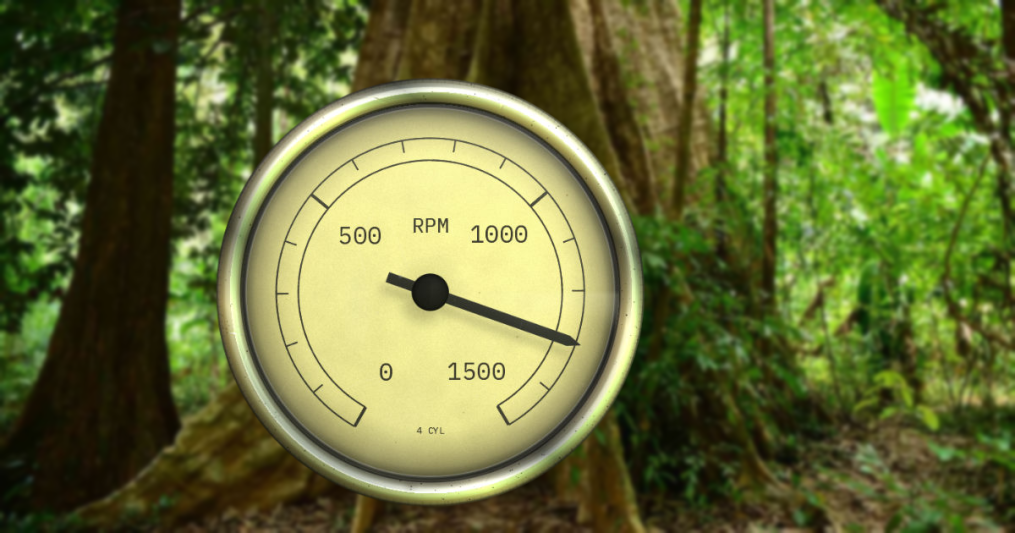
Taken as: rpm 1300
